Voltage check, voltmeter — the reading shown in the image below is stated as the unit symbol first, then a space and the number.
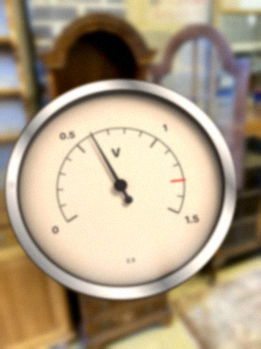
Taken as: V 0.6
